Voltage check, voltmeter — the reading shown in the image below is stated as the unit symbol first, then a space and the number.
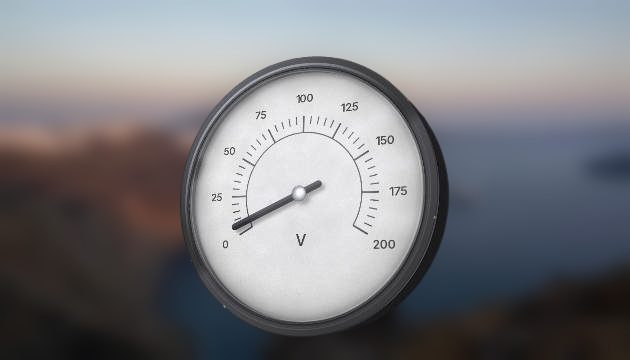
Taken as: V 5
